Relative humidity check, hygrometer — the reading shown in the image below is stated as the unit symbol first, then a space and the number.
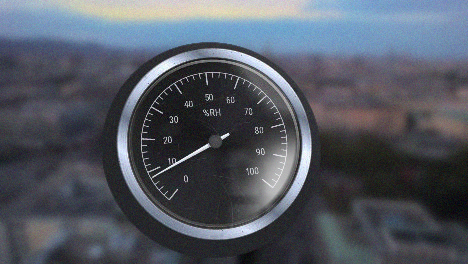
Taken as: % 8
